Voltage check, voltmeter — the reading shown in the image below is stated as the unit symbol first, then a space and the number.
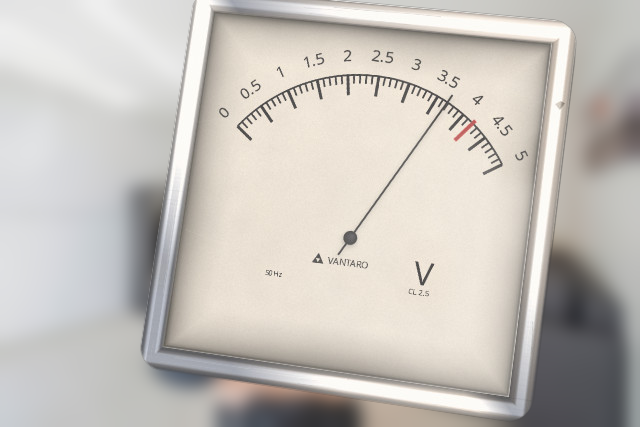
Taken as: V 3.7
